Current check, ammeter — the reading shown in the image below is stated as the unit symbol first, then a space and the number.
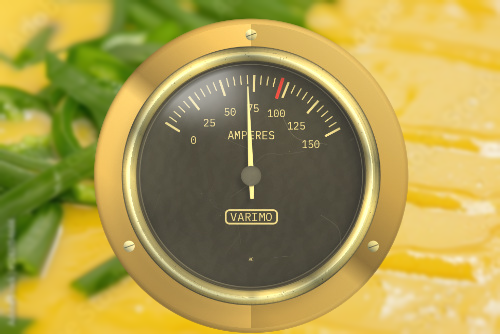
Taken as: A 70
